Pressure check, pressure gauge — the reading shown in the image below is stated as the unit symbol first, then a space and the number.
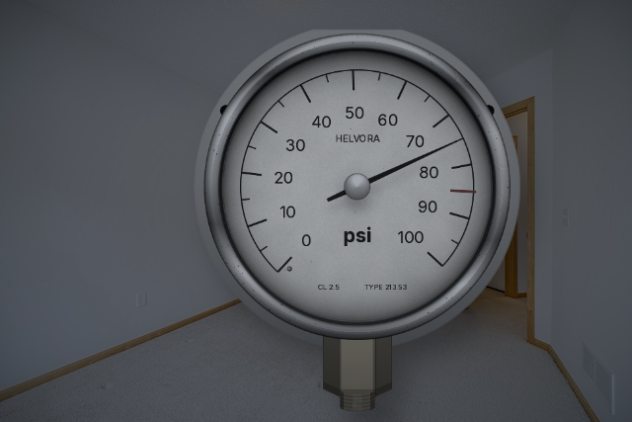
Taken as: psi 75
